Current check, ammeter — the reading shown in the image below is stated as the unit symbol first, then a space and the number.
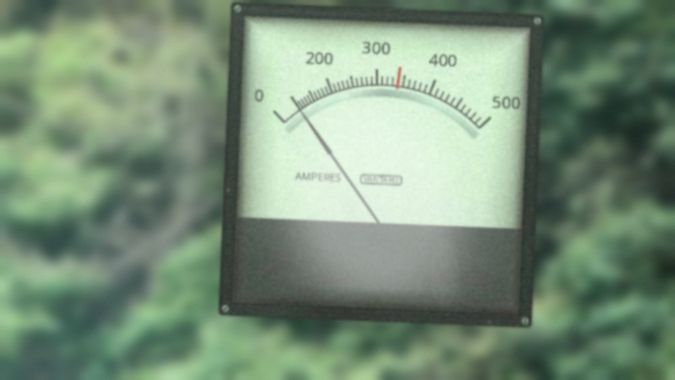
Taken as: A 100
